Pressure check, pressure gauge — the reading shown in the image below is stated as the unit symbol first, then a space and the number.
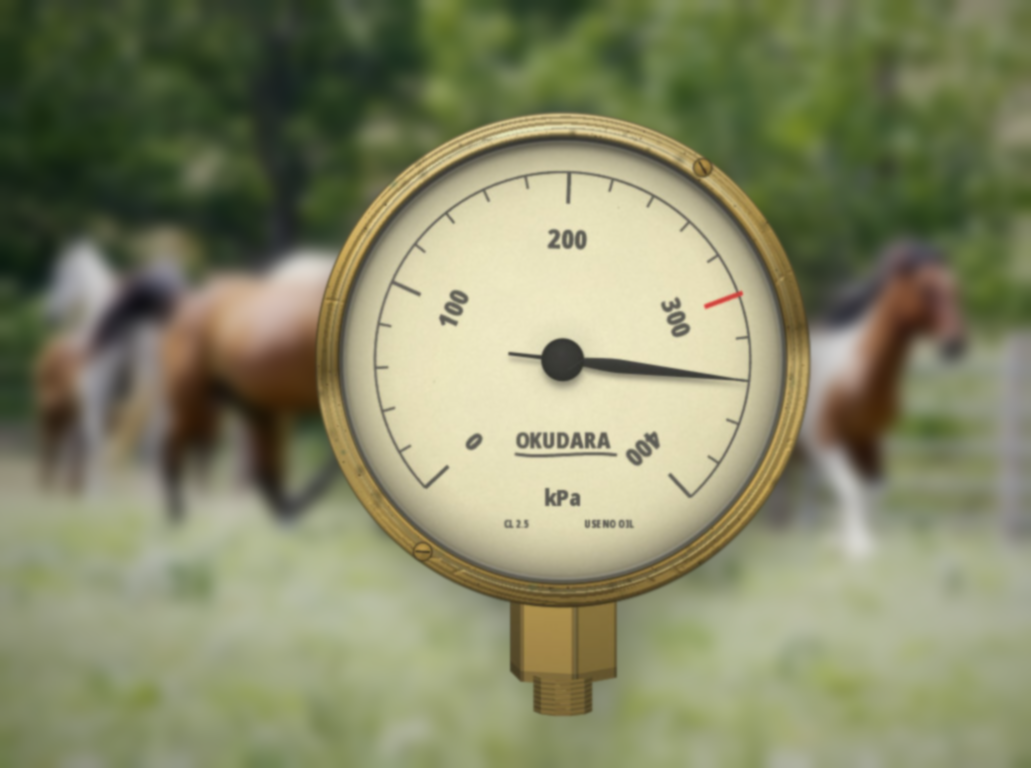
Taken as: kPa 340
